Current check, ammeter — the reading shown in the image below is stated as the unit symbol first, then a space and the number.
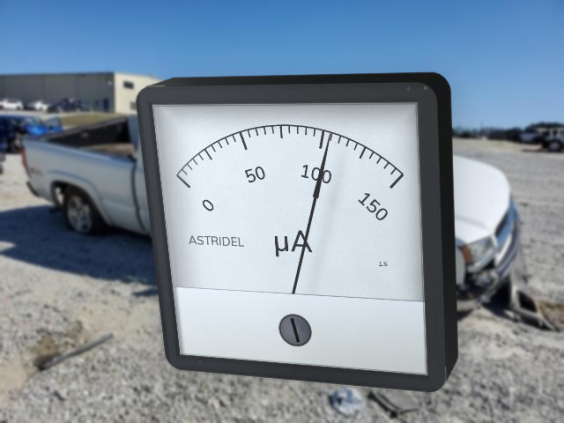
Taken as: µA 105
